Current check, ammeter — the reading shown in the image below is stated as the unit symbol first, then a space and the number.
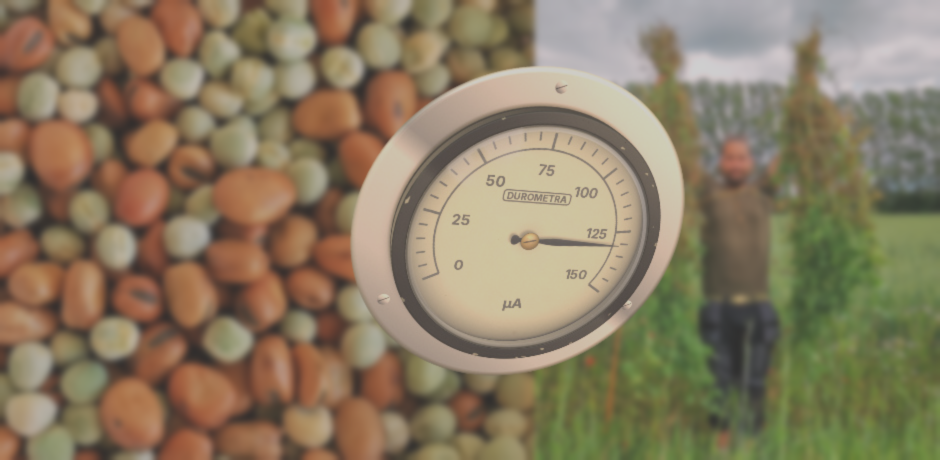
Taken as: µA 130
